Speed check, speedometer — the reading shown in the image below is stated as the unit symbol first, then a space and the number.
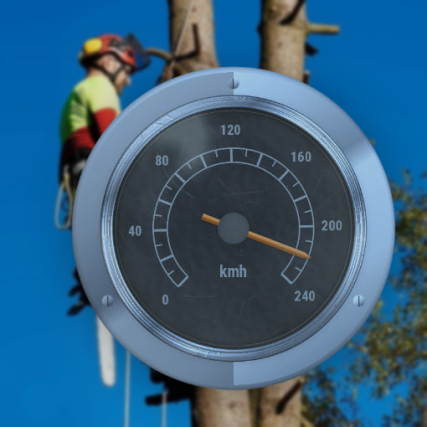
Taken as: km/h 220
